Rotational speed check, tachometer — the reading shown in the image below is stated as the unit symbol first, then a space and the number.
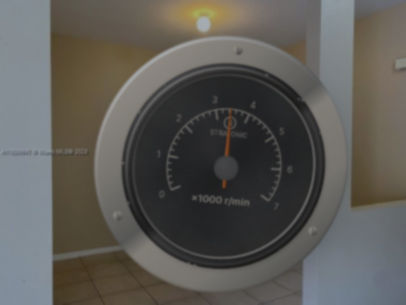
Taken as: rpm 3400
